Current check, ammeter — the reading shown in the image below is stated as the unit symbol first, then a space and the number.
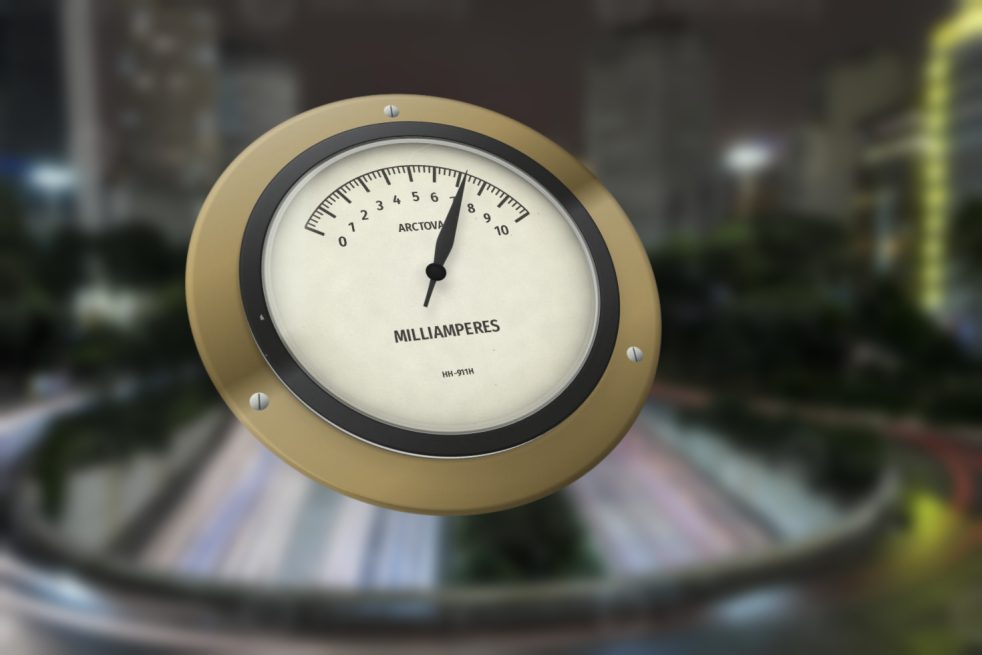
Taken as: mA 7.2
